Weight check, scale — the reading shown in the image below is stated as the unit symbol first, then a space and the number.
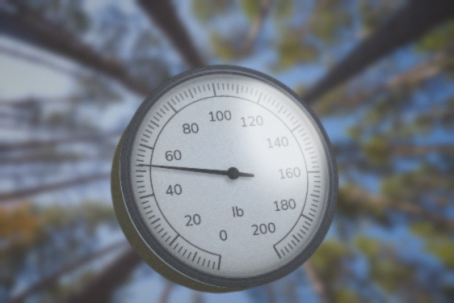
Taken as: lb 52
